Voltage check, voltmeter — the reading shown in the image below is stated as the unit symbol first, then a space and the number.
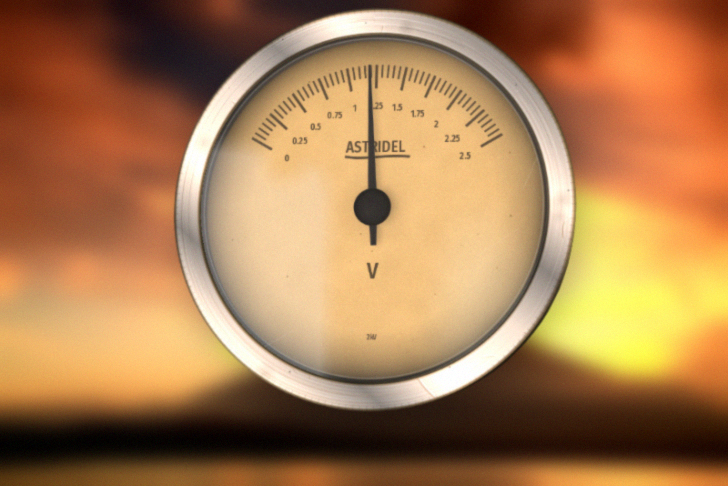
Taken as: V 1.2
